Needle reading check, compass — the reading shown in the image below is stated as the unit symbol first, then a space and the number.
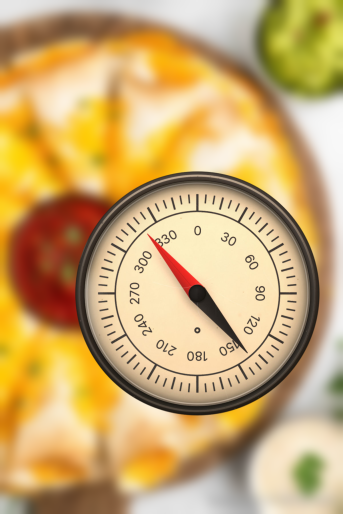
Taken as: ° 320
